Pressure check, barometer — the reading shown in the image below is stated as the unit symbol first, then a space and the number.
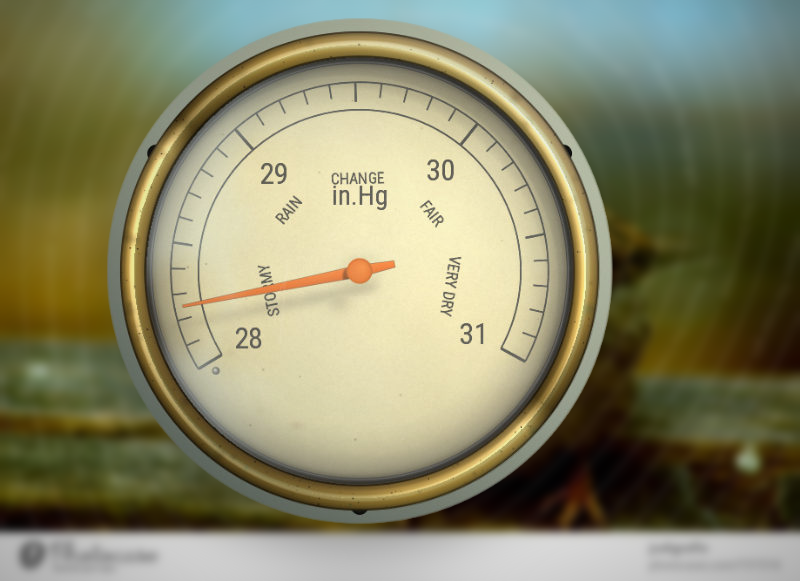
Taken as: inHg 28.25
